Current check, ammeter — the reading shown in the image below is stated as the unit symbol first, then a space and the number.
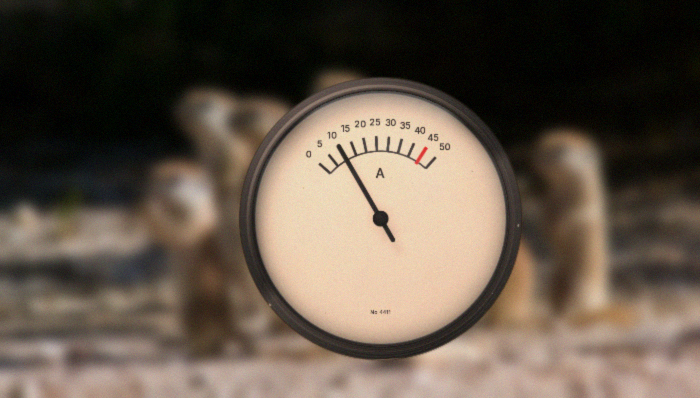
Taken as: A 10
